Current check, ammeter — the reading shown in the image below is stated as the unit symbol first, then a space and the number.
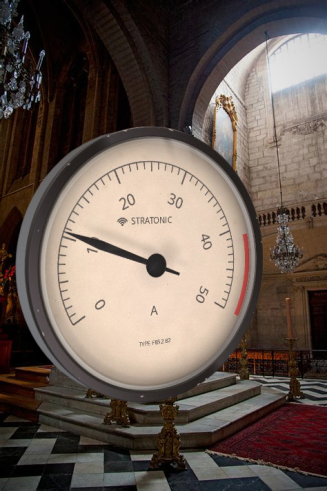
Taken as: A 10.5
